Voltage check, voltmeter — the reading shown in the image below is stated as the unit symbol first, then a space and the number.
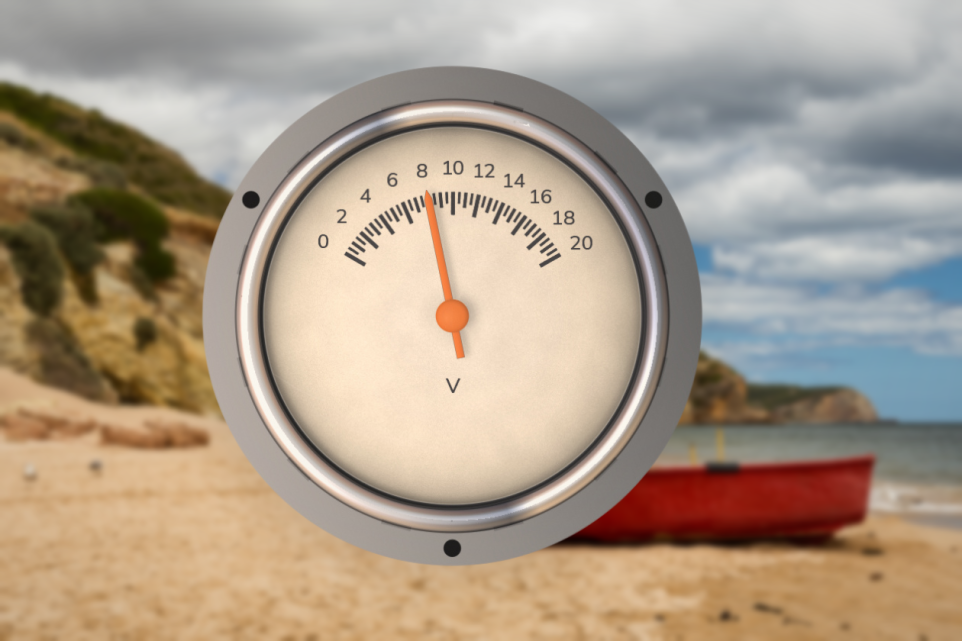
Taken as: V 8
